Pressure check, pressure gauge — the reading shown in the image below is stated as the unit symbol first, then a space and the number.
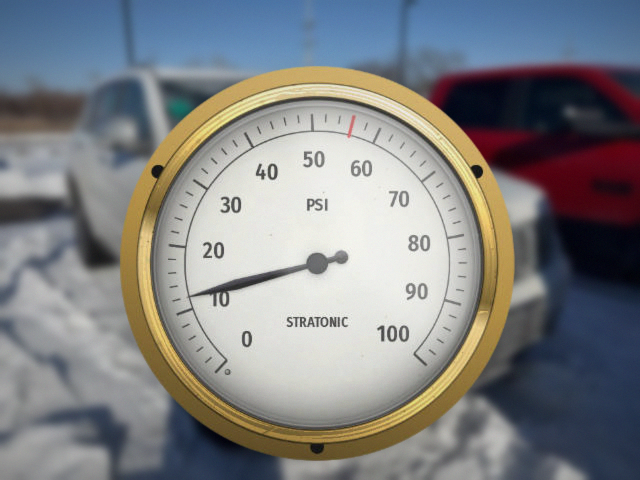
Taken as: psi 12
